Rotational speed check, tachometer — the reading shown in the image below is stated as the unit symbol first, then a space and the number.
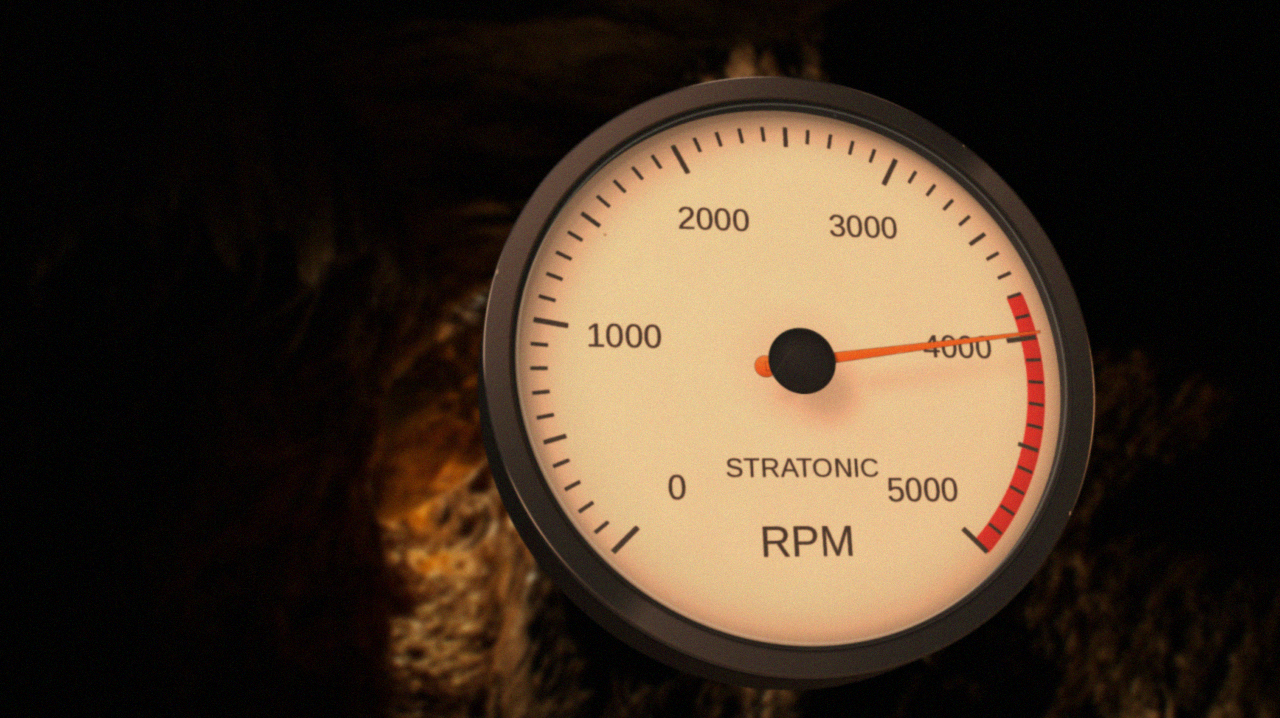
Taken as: rpm 4000
